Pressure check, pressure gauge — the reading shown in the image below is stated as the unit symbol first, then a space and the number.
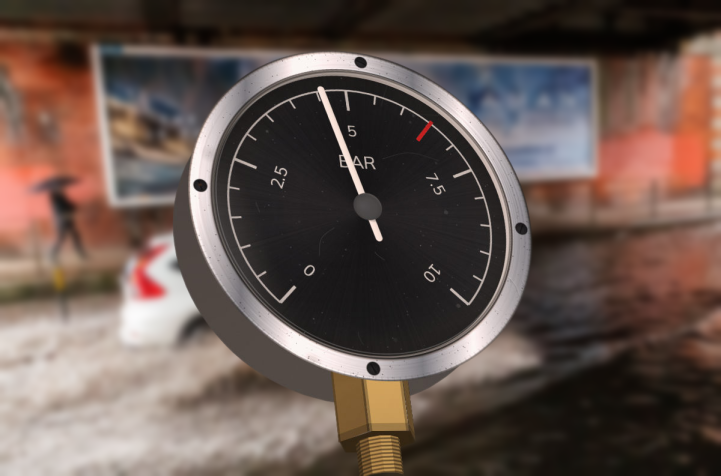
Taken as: bar 4.5
